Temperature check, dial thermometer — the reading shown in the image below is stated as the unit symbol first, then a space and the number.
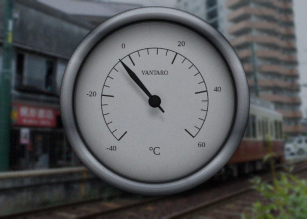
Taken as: °C -4
